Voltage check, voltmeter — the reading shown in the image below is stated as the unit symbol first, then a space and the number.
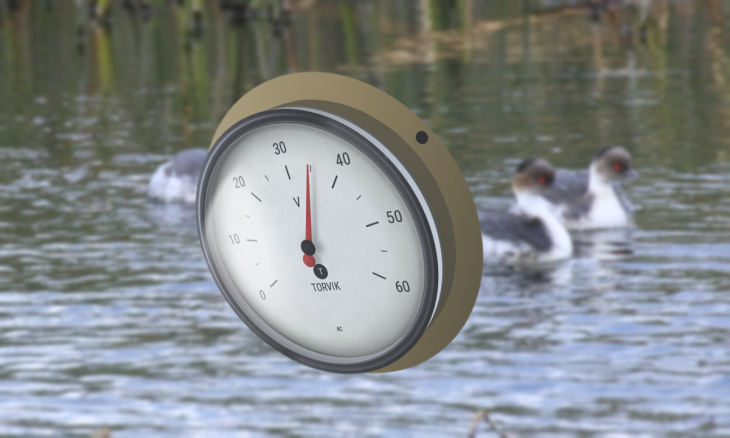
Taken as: V 35
